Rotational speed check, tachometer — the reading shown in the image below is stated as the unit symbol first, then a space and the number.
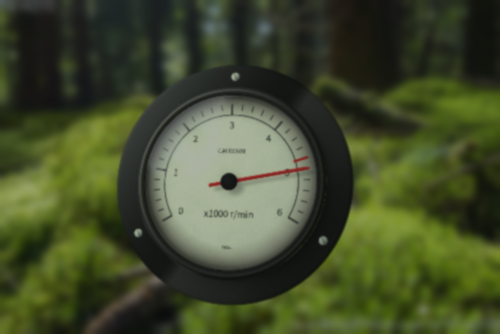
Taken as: rpm 5000
